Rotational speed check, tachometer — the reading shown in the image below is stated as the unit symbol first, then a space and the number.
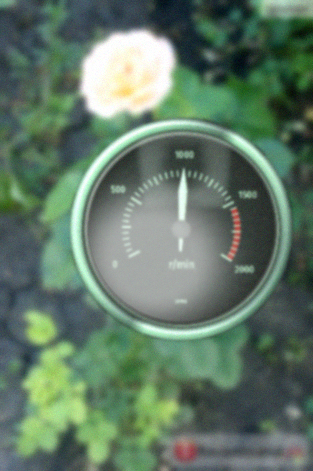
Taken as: rpm 1000
